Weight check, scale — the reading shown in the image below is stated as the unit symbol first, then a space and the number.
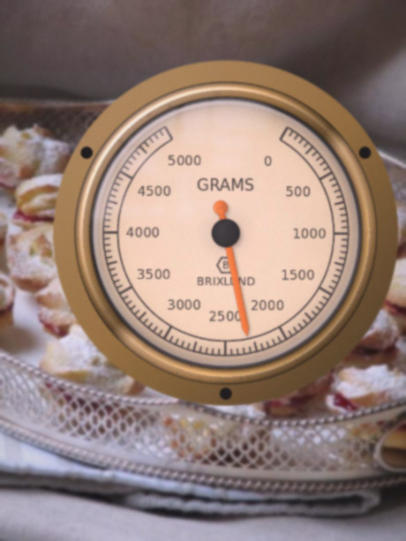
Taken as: g 2300
